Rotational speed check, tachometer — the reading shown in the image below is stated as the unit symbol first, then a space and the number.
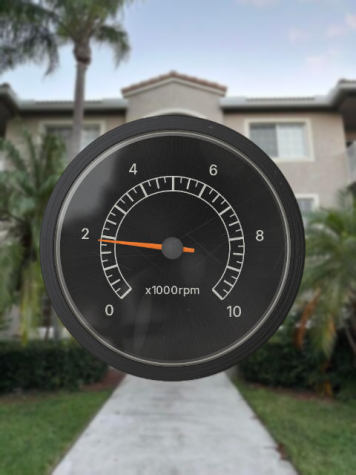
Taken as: rpm 1875
